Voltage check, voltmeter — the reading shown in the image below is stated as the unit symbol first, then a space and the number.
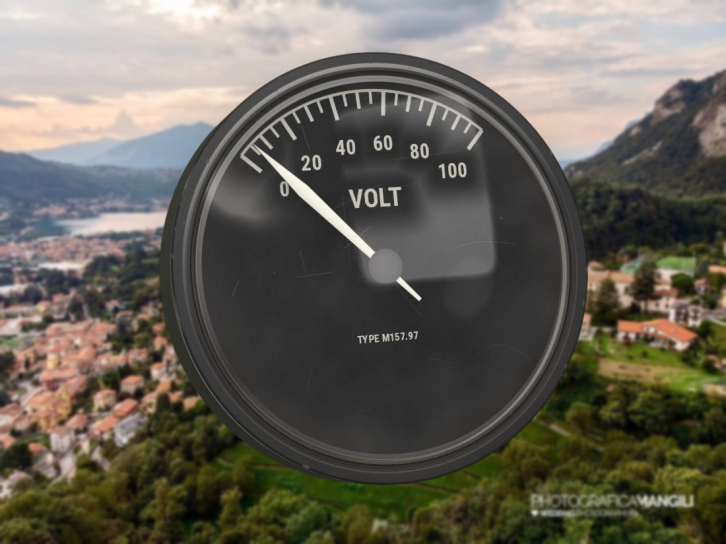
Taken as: V 5
